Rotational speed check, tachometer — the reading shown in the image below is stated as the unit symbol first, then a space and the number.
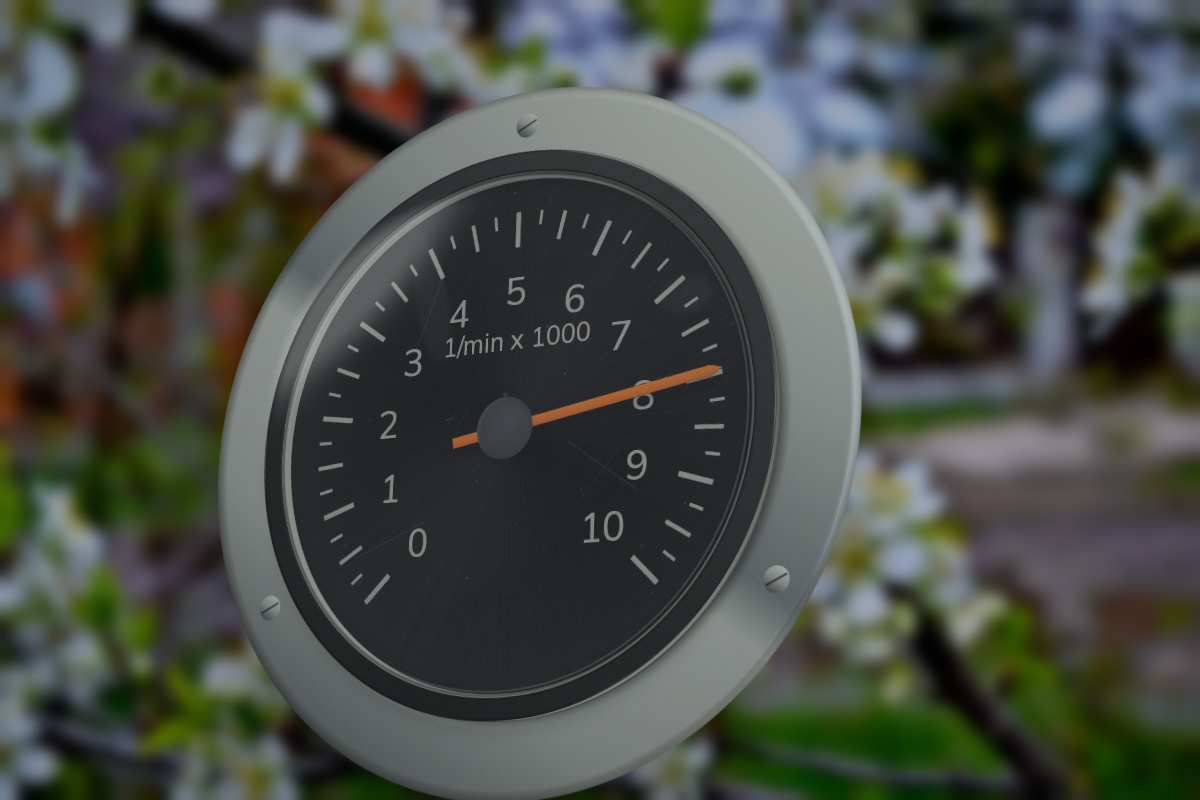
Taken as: rpm 8000
